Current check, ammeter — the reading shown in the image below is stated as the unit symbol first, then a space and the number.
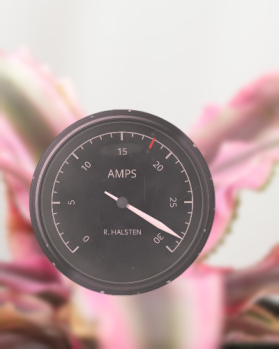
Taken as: A 28.5
